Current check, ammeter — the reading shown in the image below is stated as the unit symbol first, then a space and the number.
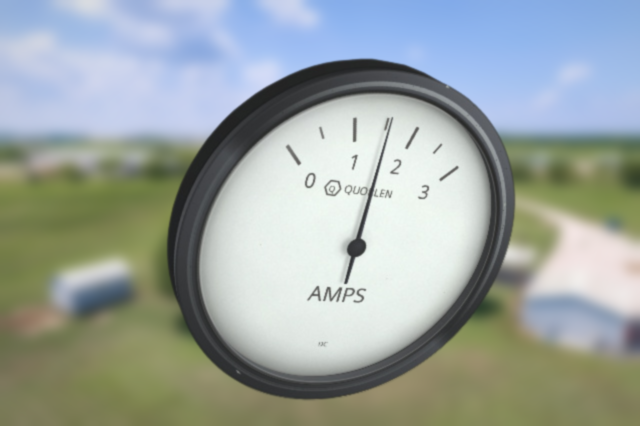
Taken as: A 1.5
